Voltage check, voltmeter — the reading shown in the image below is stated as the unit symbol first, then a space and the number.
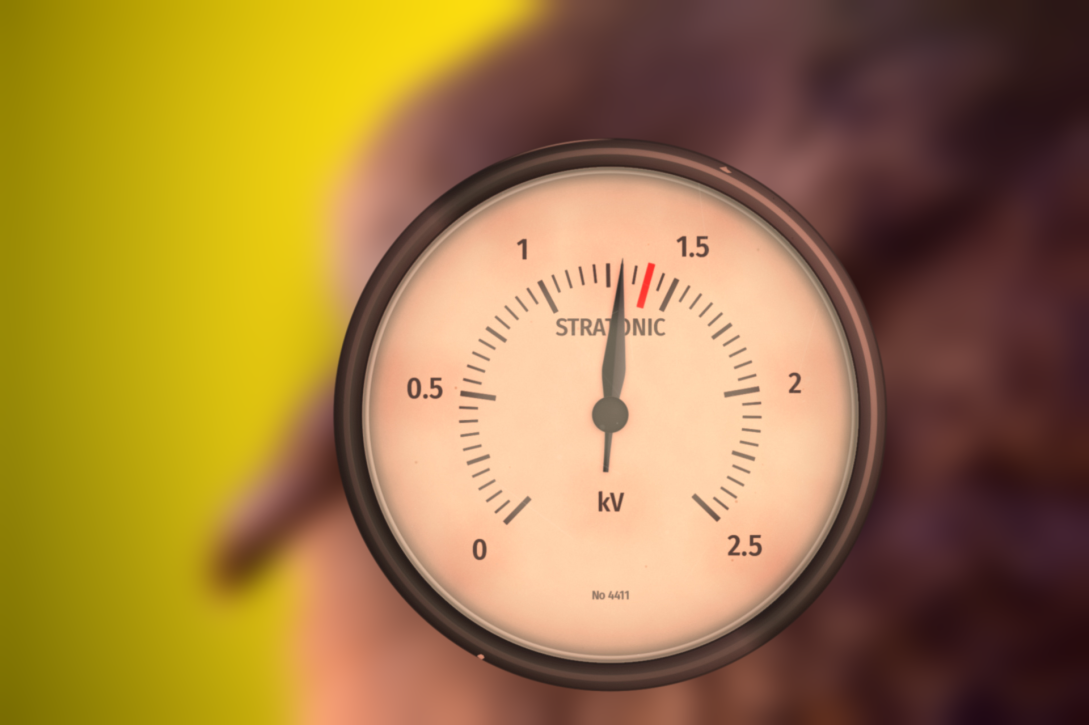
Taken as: kV 1.3
